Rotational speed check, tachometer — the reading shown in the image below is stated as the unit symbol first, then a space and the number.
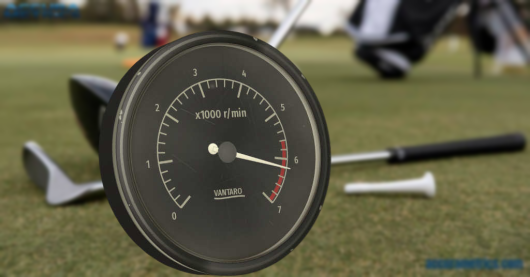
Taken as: rpm 6200
